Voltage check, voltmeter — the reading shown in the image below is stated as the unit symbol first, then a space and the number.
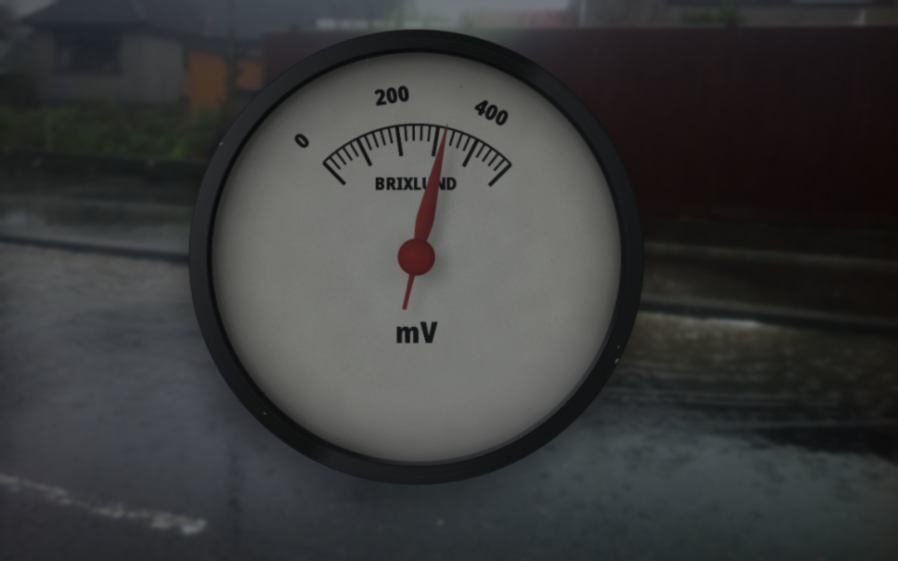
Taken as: mV 320
